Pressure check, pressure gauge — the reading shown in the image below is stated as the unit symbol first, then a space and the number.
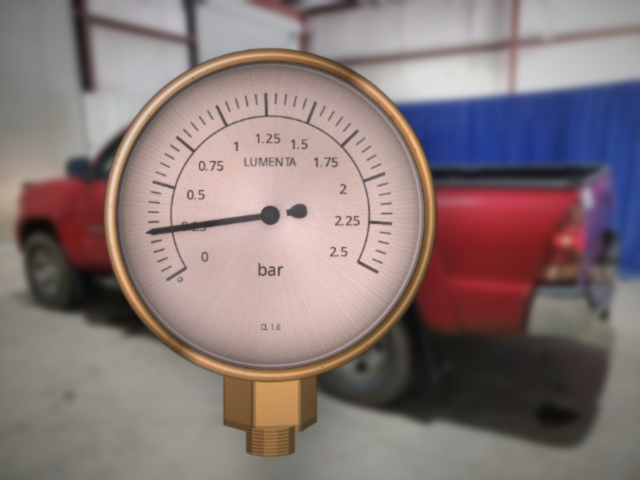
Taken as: bar 0.25
